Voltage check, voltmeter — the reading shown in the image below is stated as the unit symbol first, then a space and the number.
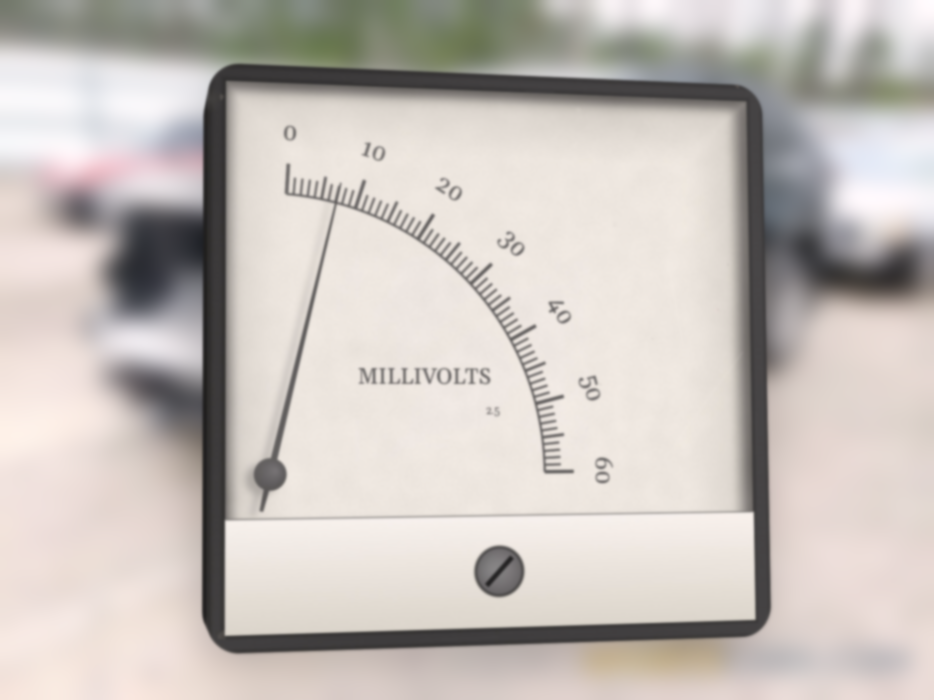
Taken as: mV 7
